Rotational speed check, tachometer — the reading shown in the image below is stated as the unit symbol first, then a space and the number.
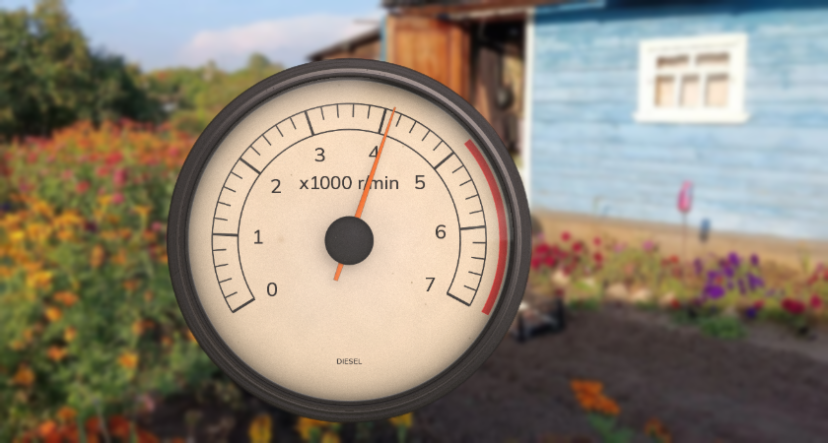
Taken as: rpm 4100
